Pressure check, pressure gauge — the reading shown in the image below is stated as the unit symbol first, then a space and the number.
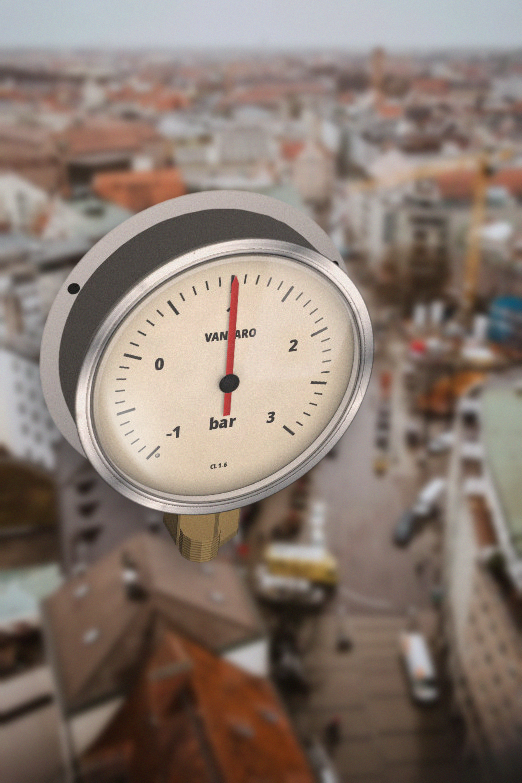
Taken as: bar 1
